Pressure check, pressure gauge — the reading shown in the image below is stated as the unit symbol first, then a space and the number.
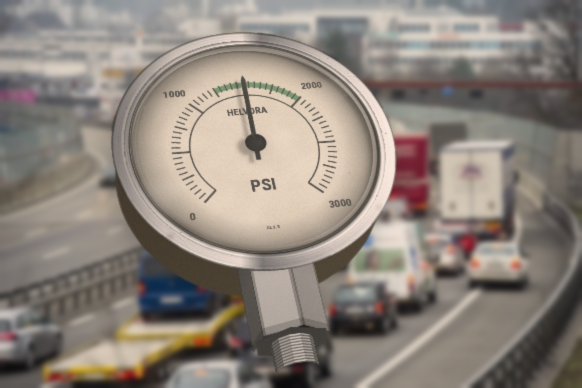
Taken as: psi 1500
